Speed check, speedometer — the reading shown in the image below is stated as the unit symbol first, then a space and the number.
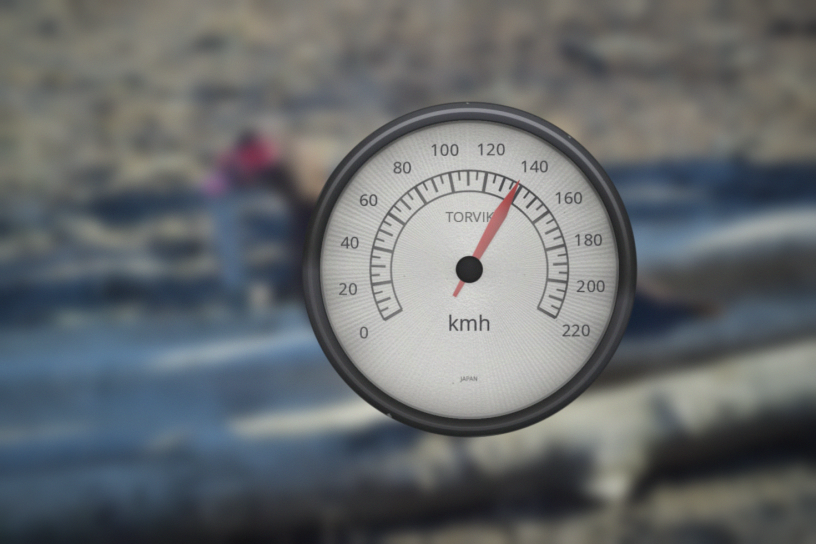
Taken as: km/h 137.5
